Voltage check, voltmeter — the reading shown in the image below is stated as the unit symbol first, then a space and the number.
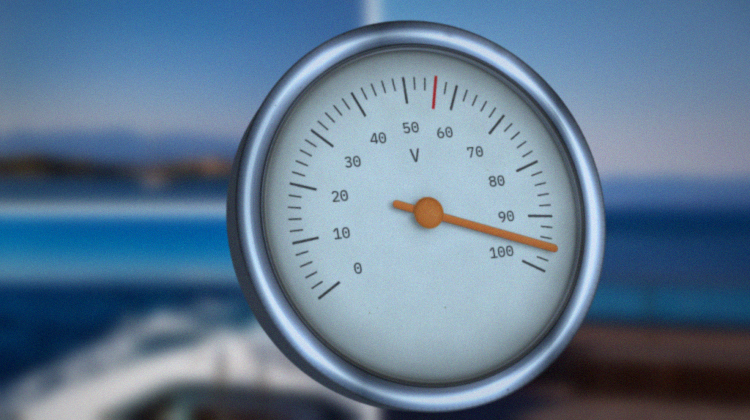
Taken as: V 96
